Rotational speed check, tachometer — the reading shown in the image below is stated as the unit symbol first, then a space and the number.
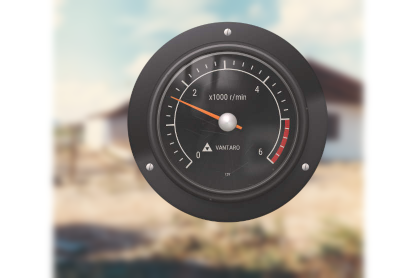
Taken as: rpm 1600
